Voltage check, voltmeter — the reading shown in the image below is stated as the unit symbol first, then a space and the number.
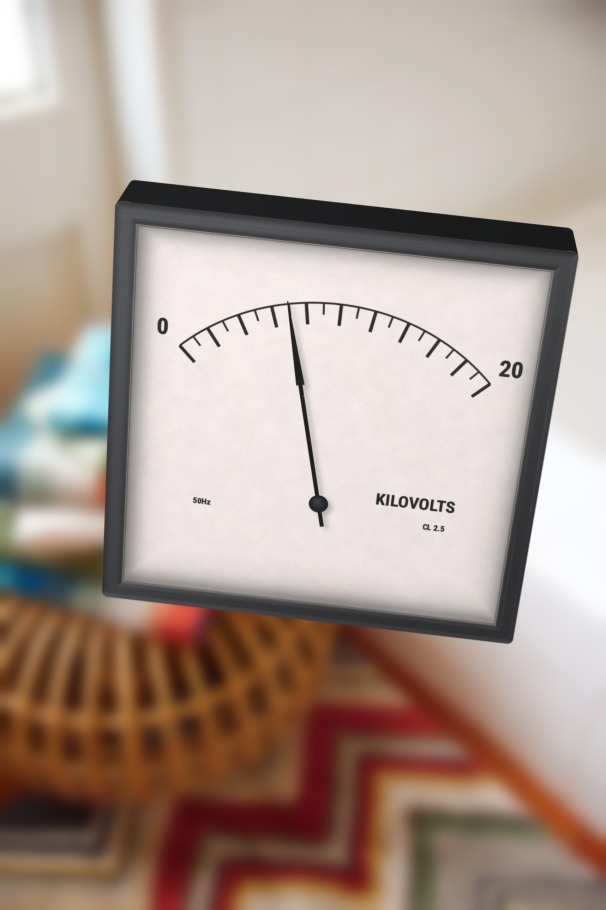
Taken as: kV 7
